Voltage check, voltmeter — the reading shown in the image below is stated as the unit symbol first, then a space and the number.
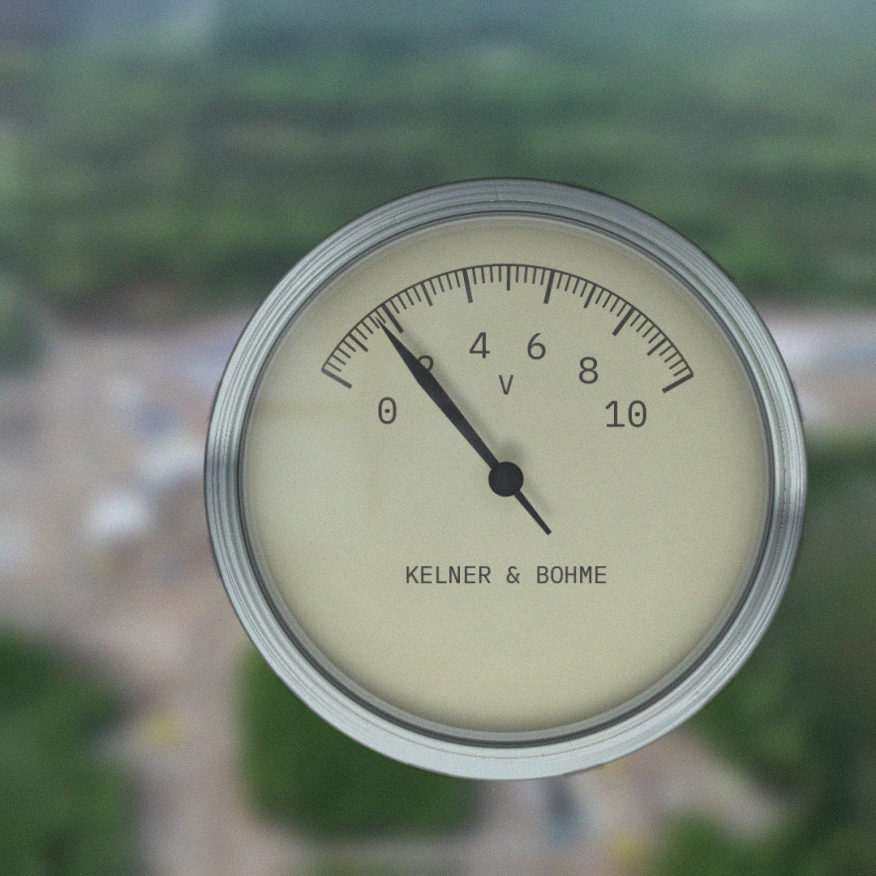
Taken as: V 1.7
